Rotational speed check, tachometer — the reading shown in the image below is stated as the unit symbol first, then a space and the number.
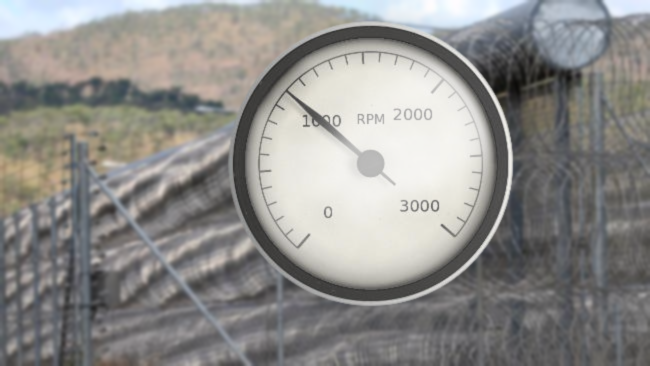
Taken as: rpm 1000
